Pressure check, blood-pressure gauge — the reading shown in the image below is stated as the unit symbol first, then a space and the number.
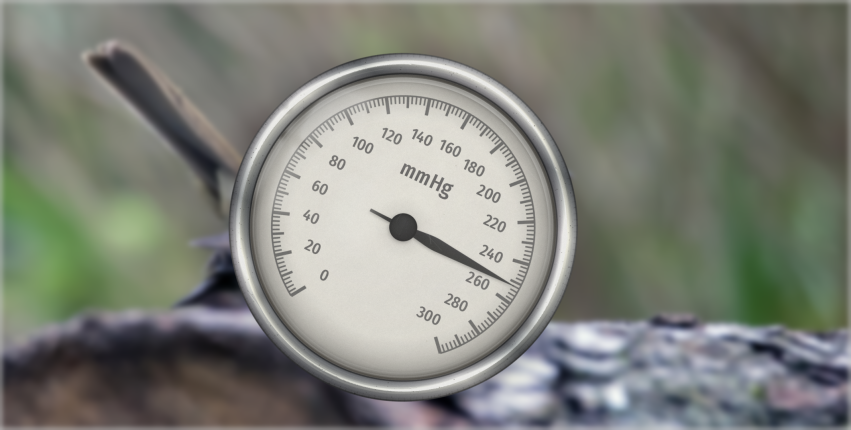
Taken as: mmHg 252
